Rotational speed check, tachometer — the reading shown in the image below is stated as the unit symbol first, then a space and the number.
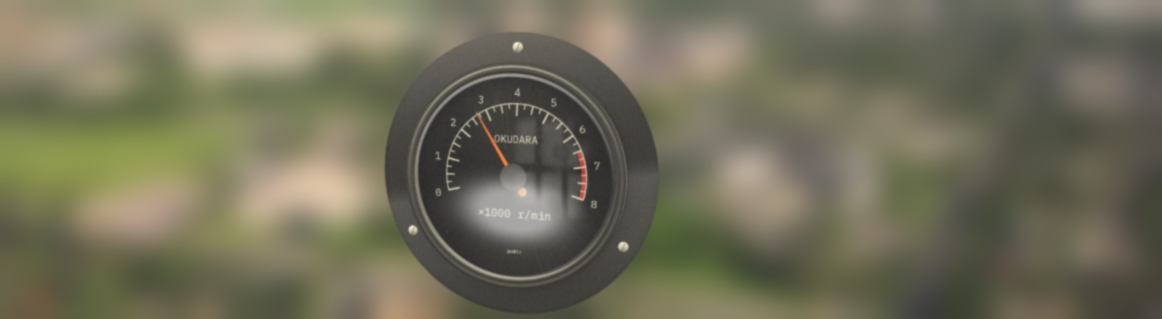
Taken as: rpm 2750
